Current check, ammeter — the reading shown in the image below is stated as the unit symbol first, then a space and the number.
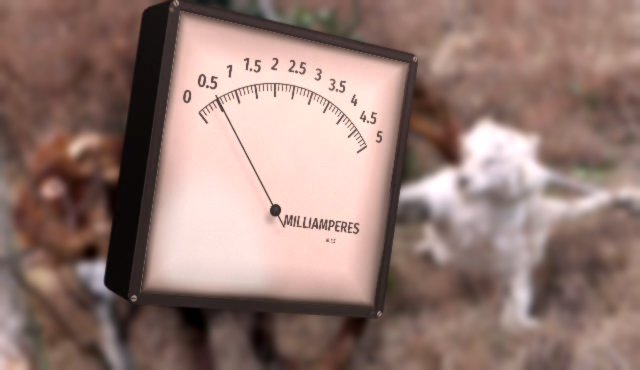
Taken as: mA 0.5
